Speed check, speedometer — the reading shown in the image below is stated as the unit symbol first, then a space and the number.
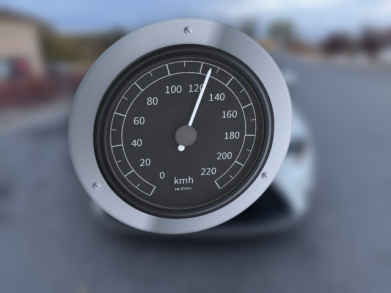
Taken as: km/h 125
